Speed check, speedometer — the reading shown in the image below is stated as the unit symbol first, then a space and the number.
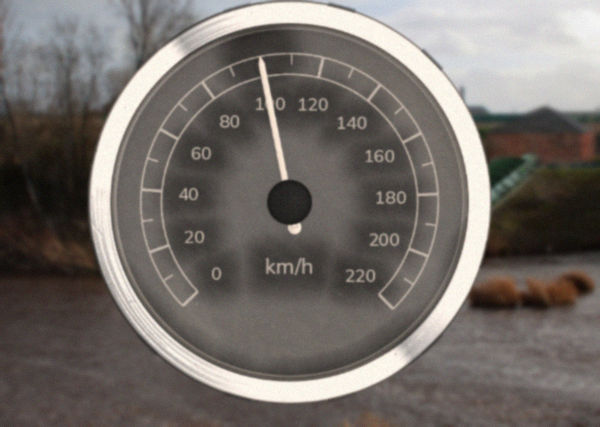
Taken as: km/h 100
